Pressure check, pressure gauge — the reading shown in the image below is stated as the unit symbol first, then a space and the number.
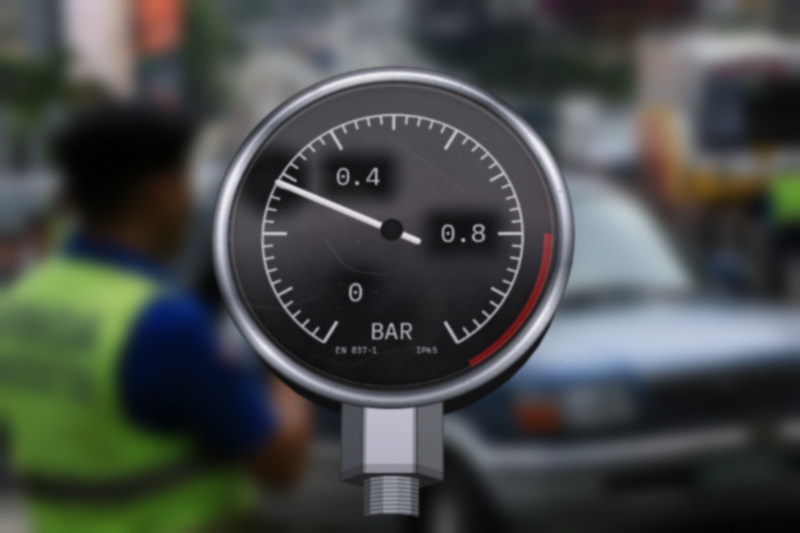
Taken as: bar 0.28
